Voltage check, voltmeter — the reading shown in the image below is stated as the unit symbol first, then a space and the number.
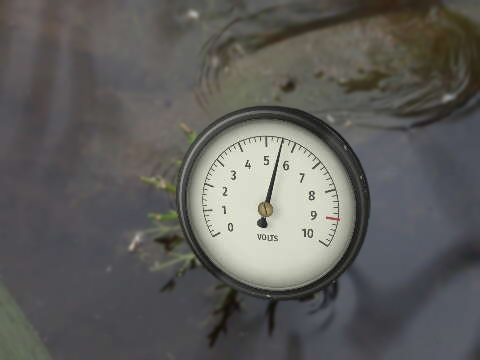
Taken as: V 5.6
